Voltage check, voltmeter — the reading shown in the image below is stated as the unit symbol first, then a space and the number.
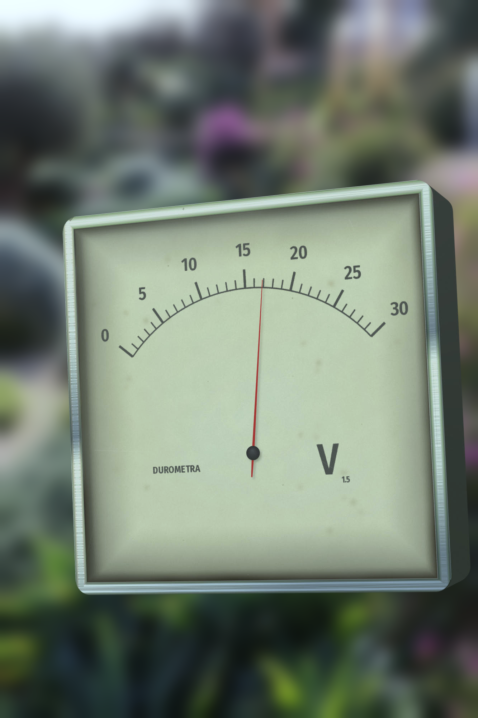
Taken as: V 17
